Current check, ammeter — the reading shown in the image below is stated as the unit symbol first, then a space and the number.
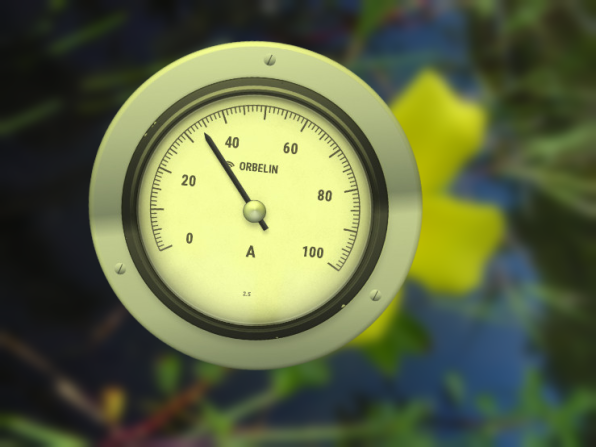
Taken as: A 34
